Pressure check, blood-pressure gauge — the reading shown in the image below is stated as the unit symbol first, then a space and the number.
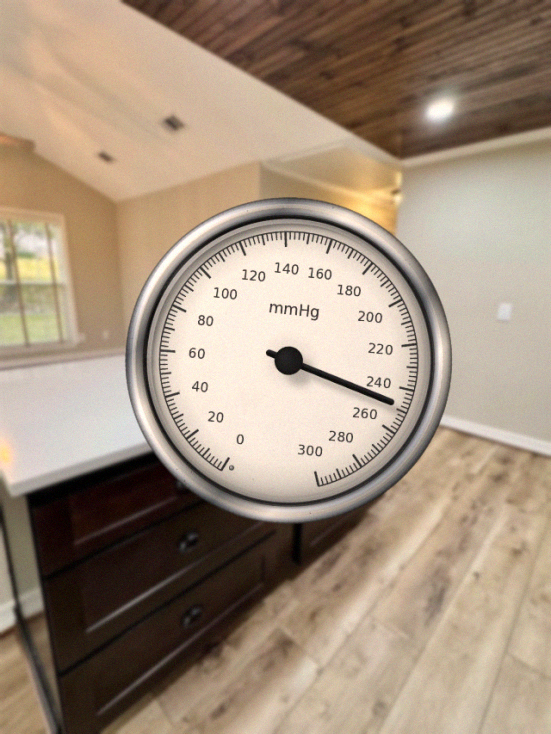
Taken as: mmHg 248
